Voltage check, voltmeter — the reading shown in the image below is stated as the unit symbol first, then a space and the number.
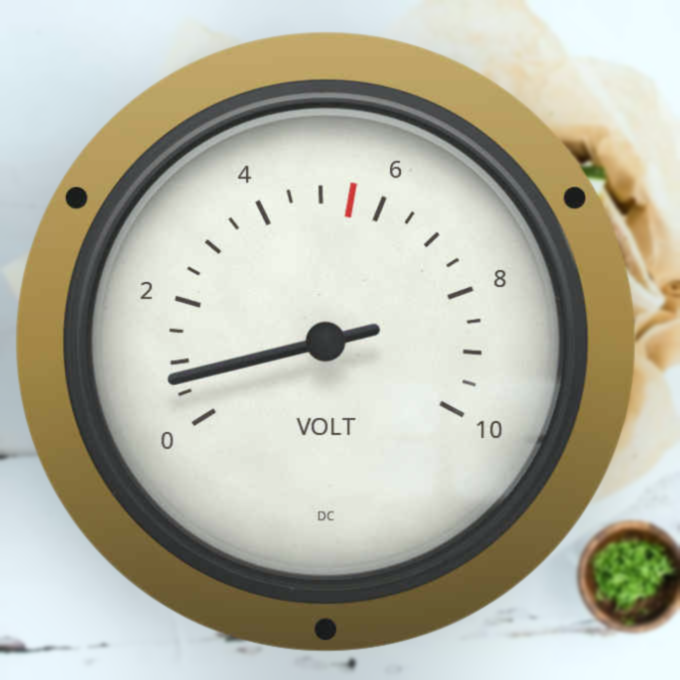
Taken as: V 0.75
